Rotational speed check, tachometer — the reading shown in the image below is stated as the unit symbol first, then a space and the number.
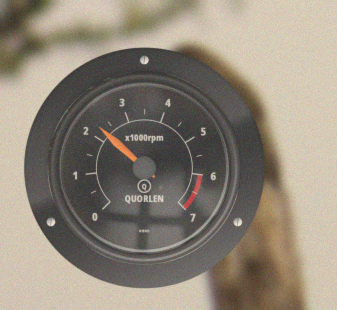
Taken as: rpm 2250
